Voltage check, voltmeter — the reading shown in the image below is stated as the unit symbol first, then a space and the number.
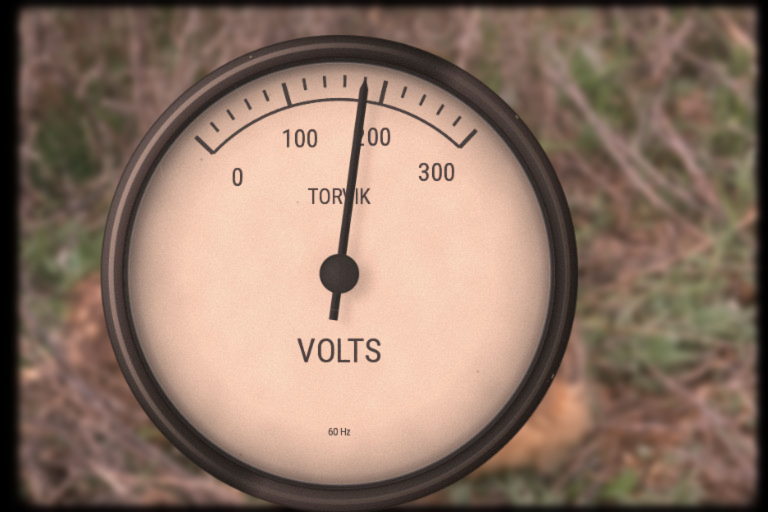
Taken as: V 180
